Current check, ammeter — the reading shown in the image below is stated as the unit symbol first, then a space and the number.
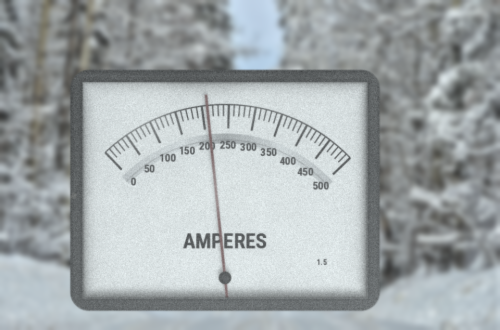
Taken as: A 210
